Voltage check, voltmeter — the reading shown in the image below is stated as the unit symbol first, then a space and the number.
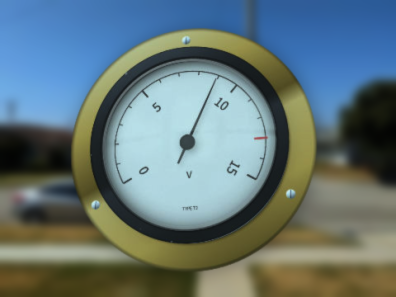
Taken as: V 9
